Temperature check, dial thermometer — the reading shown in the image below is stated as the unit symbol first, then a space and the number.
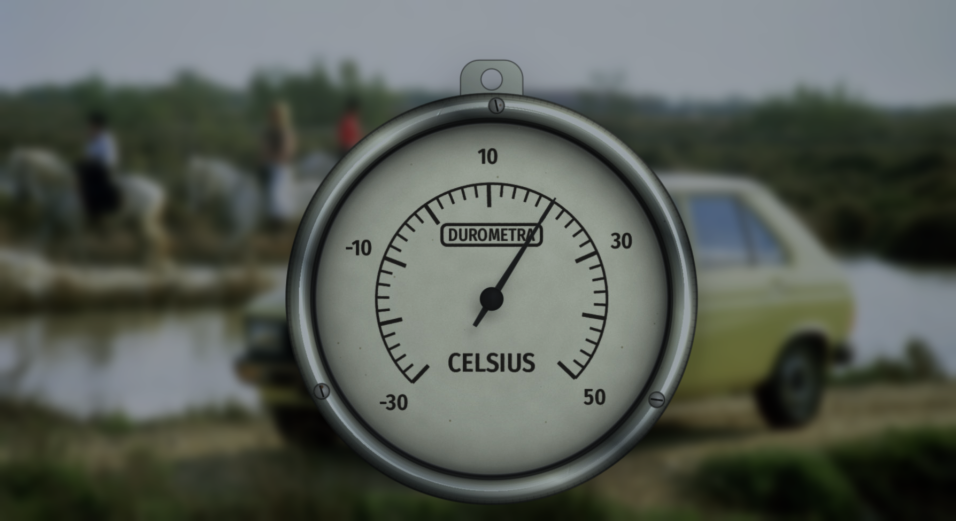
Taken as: °C 20
